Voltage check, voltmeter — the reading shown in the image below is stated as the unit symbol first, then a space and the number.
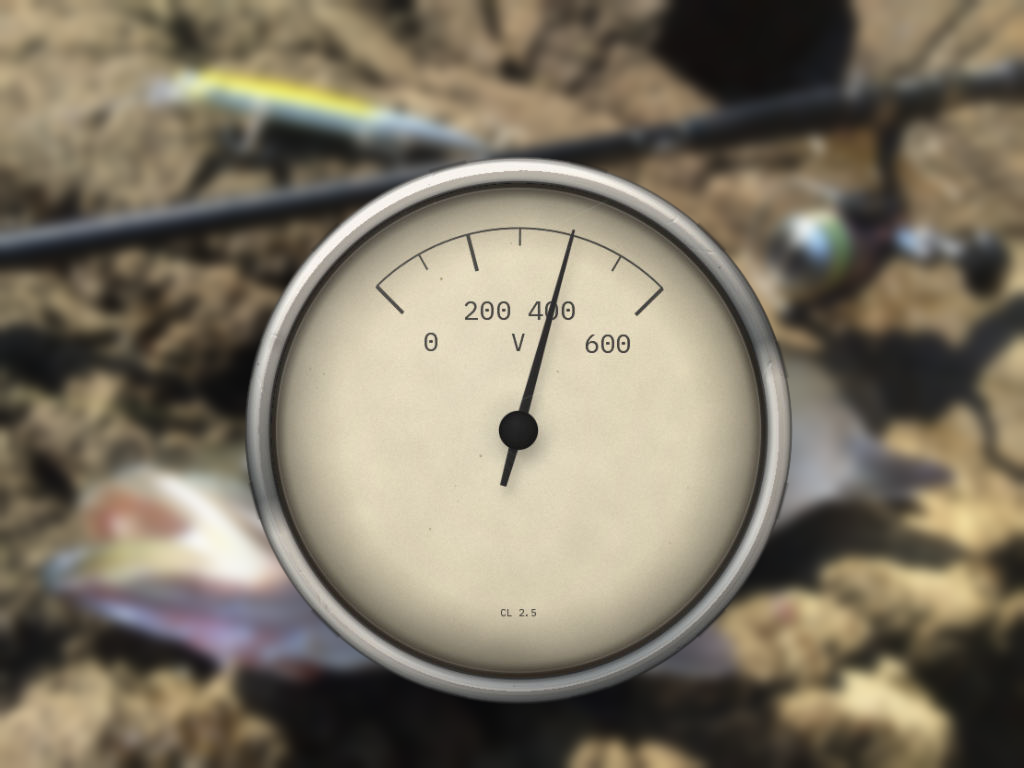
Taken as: V 400
